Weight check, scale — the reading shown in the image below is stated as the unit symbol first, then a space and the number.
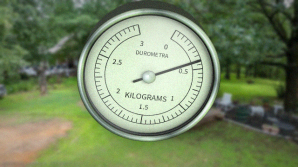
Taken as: kg 0.4
